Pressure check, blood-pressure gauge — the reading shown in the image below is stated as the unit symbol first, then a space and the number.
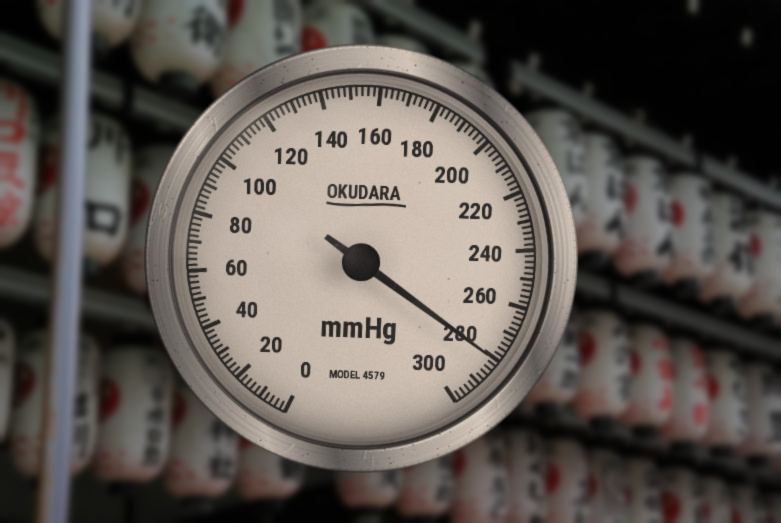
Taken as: mmHg 280
